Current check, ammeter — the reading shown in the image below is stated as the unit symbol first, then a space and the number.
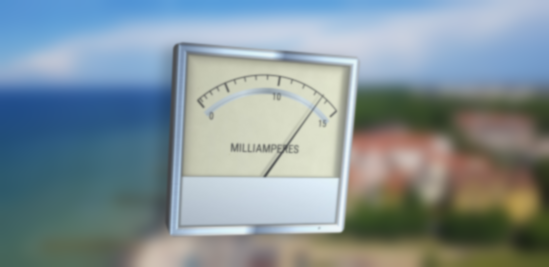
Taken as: mA 13.5
